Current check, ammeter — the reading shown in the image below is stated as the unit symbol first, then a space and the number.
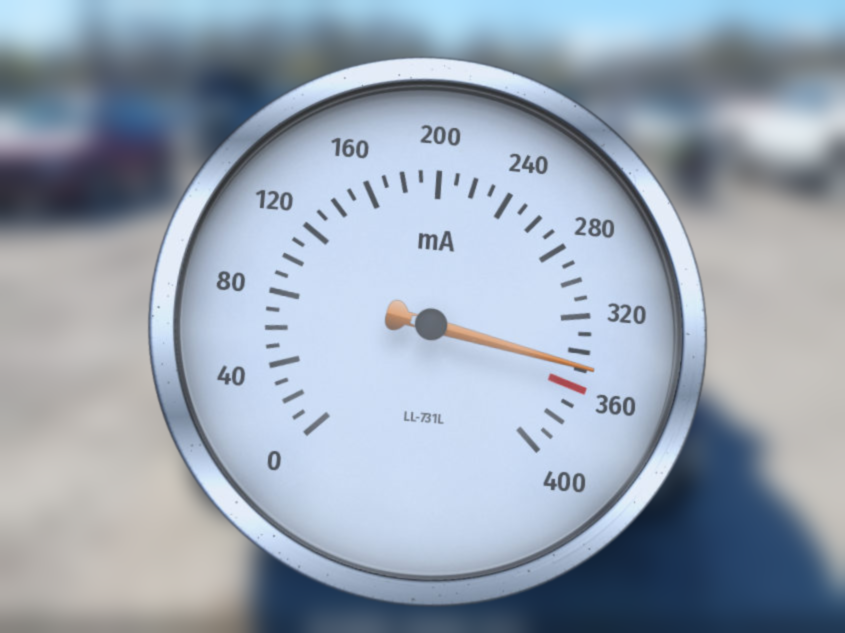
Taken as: mA 350
